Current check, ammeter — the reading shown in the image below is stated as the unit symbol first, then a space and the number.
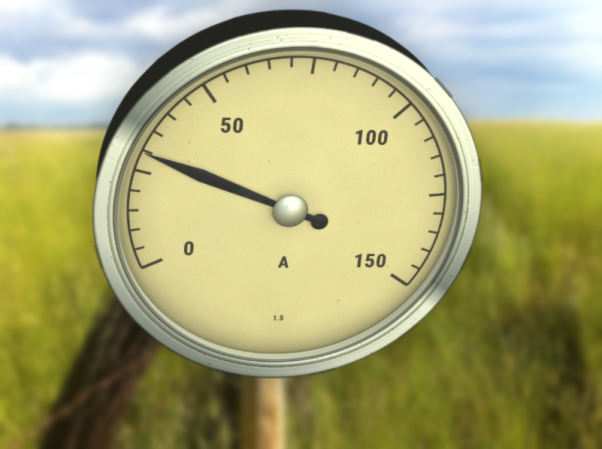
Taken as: A 30
